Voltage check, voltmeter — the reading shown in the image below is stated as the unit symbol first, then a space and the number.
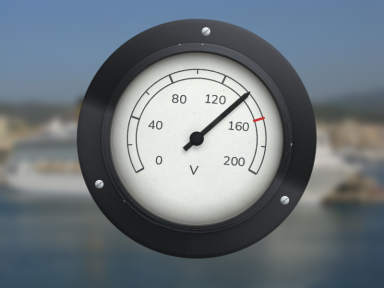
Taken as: V 140
